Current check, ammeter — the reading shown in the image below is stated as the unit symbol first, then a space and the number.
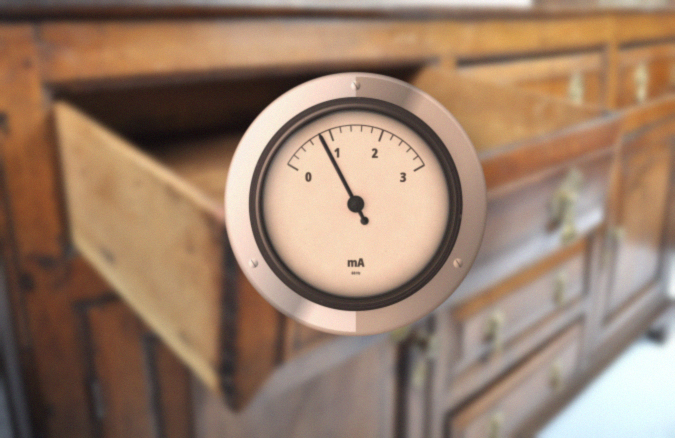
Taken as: mA 0.8
